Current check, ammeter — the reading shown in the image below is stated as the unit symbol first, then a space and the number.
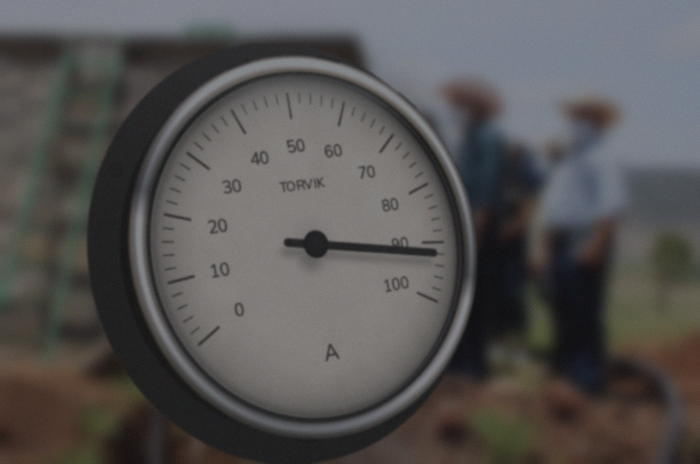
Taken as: A 92
